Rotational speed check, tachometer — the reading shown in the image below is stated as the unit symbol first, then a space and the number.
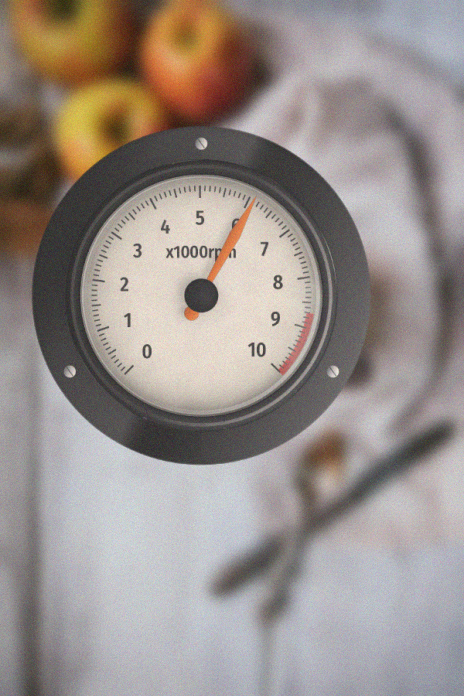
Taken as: rpm 6100
